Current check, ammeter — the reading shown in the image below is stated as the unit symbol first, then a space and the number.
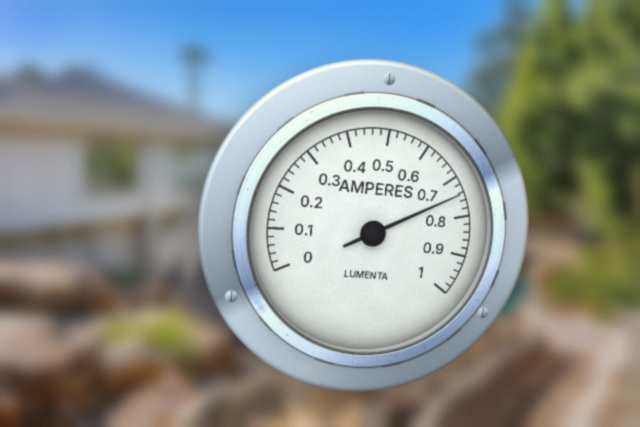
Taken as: A 0.74
